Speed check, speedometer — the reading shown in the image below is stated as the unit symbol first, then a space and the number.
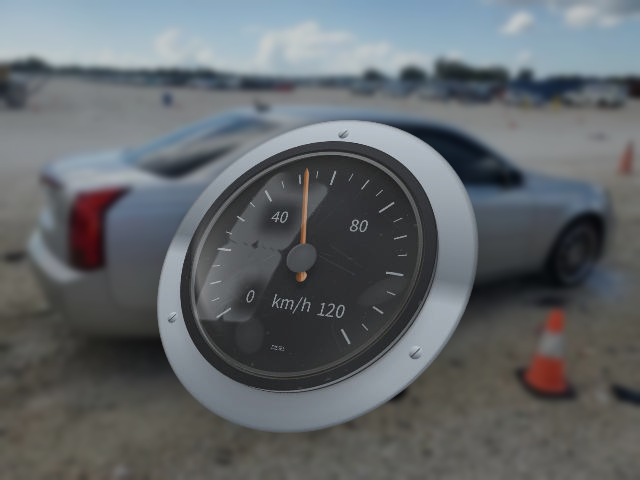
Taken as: km/h 52.5
